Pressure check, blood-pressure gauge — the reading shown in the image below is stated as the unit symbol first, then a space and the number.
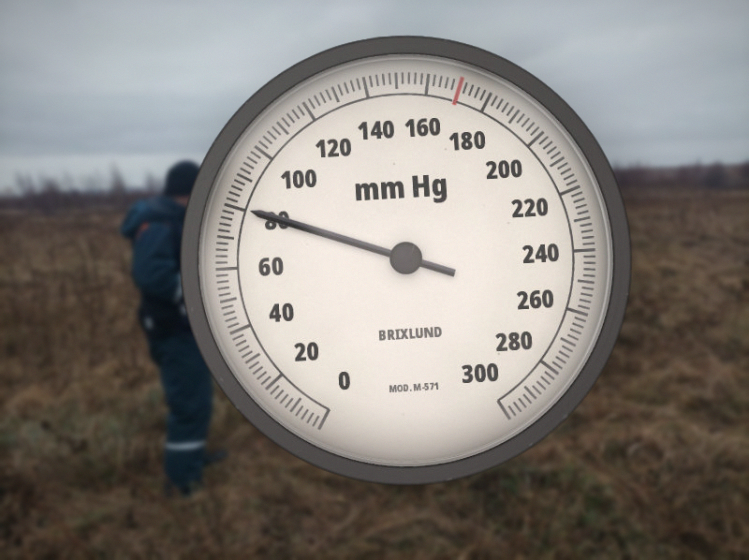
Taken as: mmHg 80
